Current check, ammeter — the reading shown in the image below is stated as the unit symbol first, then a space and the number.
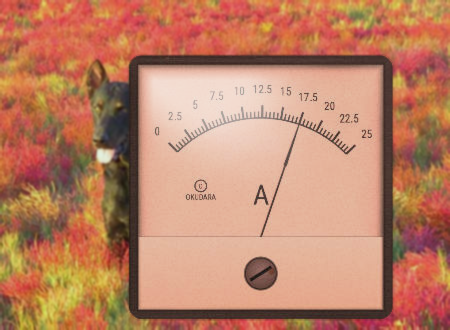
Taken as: A 17.5
